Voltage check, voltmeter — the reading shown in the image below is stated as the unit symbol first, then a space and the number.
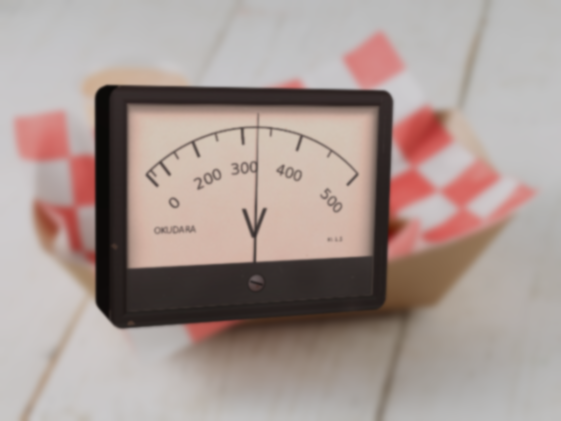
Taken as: V 325
